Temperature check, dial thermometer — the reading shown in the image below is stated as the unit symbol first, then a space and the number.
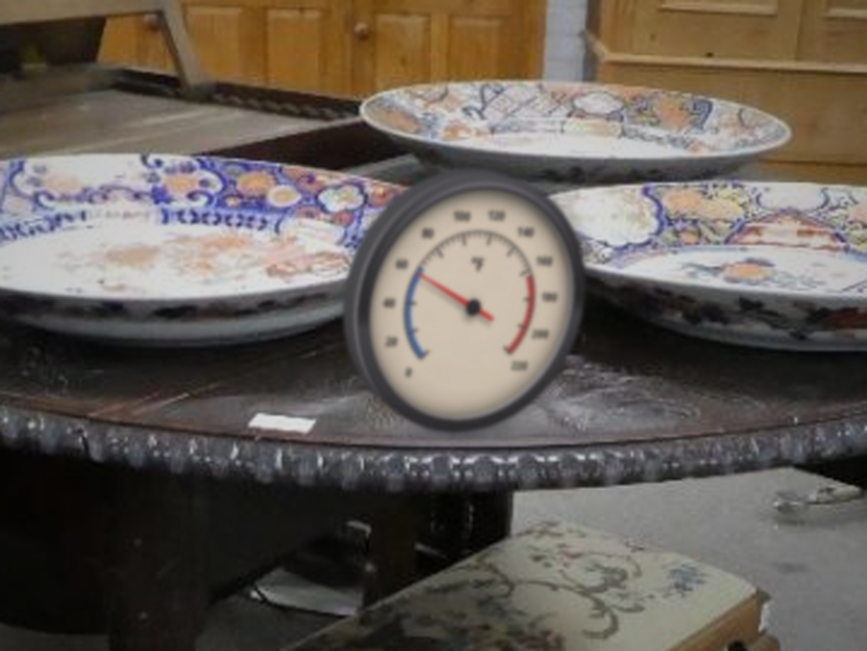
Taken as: °F 60
